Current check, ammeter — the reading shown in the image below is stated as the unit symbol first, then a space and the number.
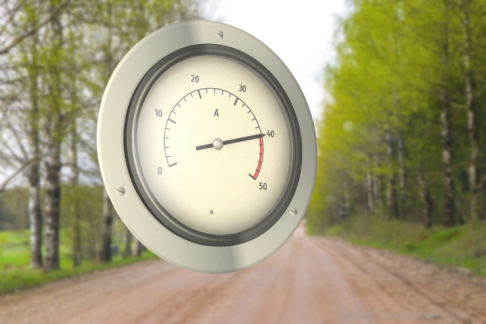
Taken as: A 40
